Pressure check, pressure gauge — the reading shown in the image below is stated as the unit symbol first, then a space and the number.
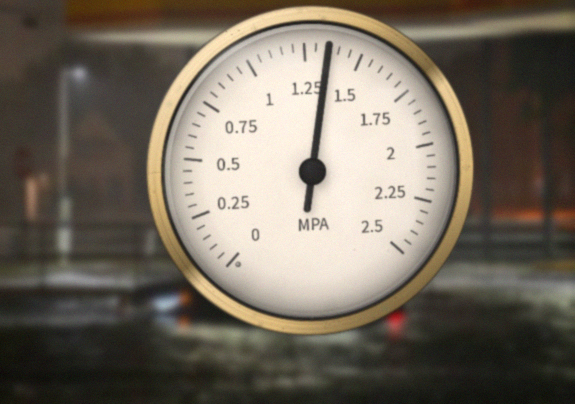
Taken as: MPa 1.35
